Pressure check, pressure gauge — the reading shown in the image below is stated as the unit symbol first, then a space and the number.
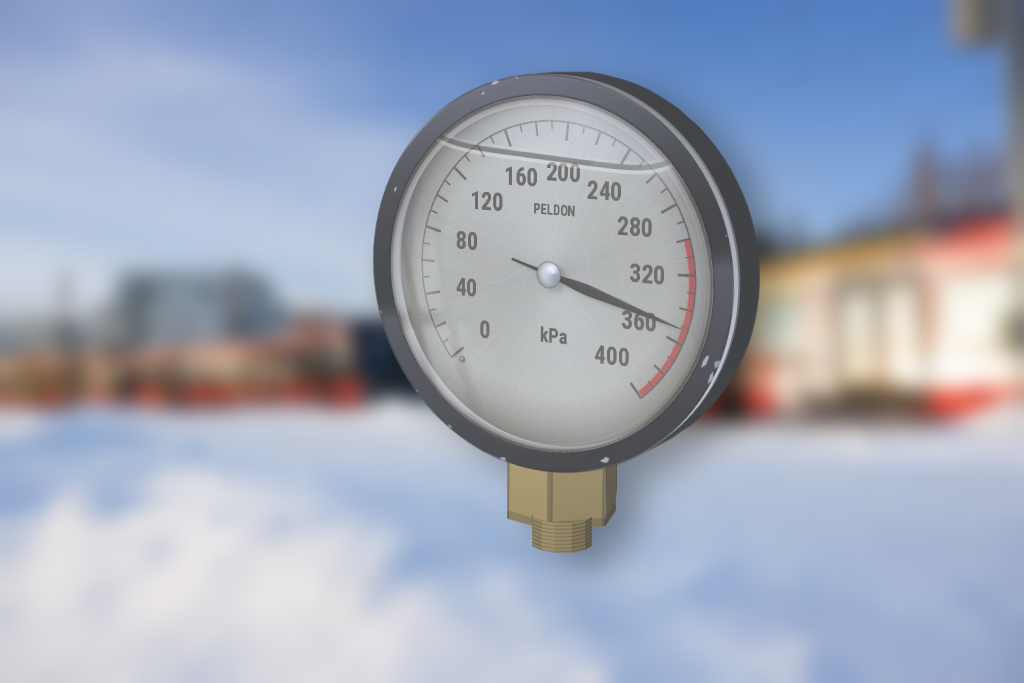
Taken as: kPa 350
